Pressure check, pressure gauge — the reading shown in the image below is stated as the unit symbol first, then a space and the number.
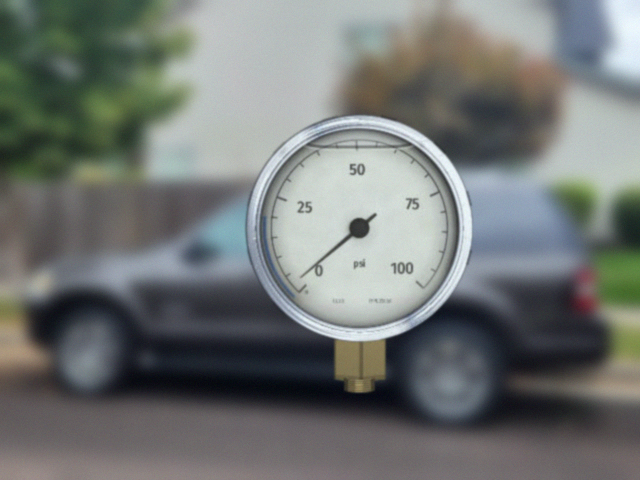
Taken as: psi 2.5
